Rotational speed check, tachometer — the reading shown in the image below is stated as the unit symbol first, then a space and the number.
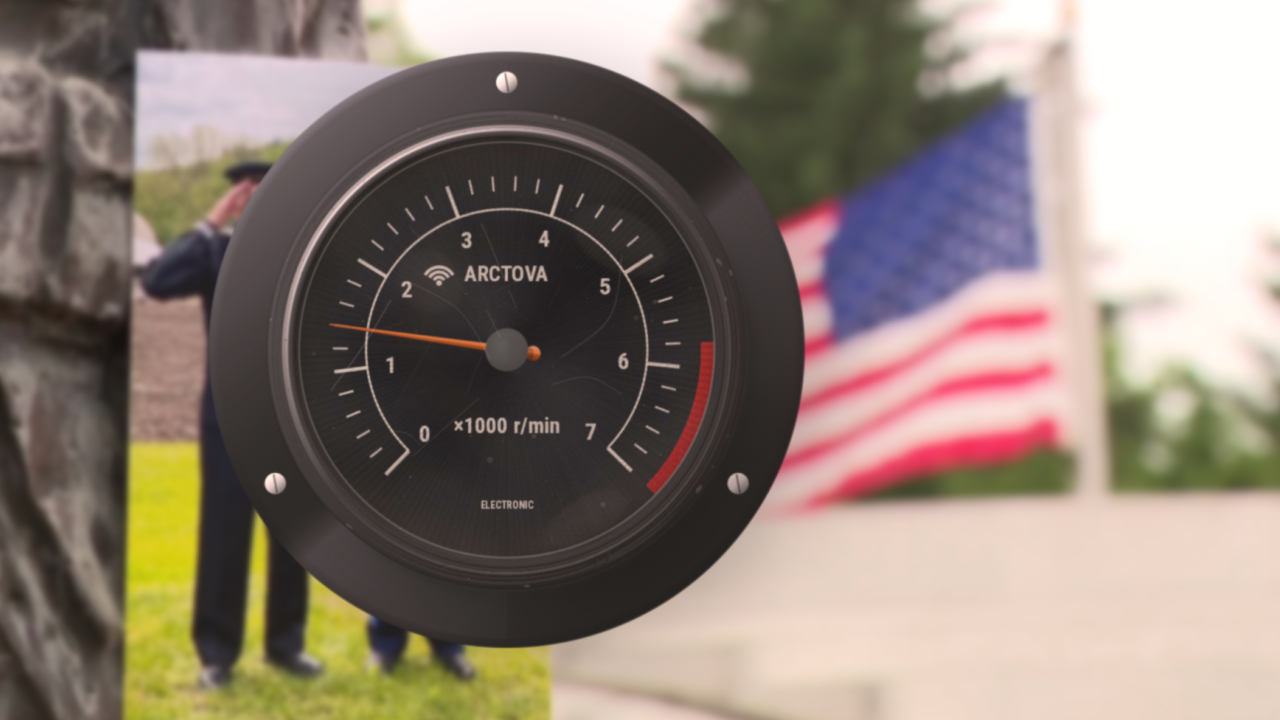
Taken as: rpm 1400
